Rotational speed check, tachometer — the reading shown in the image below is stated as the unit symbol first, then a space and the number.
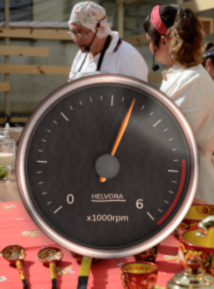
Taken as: rpm 3400
